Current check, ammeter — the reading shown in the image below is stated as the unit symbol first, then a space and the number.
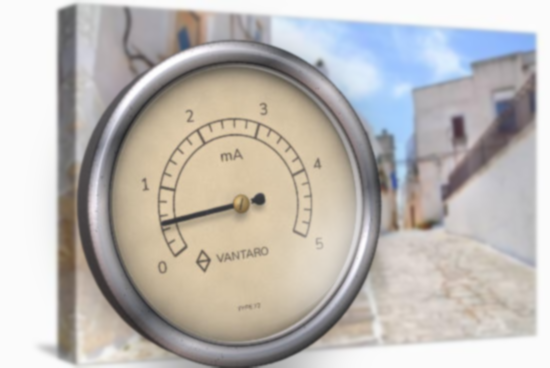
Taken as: mA 0.5
